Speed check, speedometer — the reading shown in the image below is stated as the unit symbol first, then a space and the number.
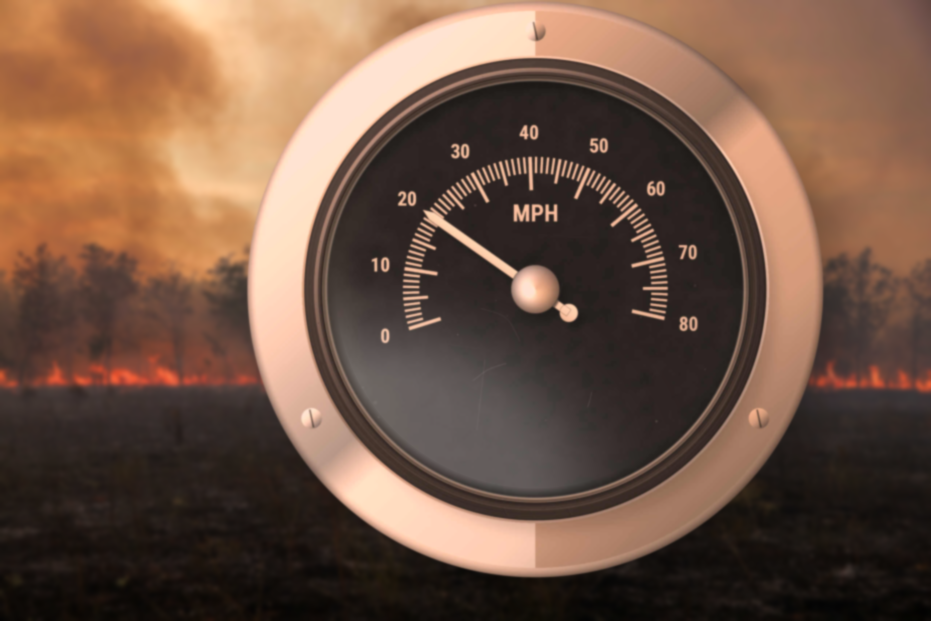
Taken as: mph 20
